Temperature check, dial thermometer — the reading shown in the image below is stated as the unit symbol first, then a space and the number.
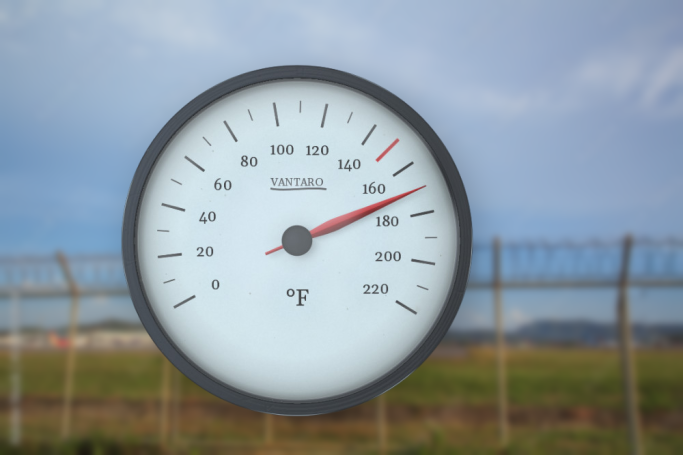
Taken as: °F 170
